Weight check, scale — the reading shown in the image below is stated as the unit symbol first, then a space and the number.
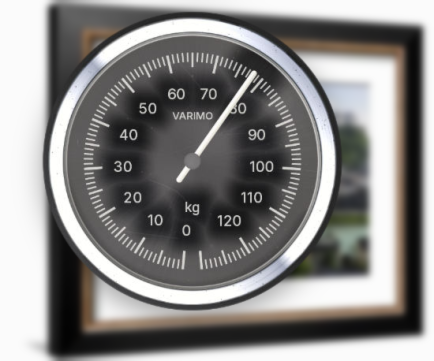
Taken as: kg 78
